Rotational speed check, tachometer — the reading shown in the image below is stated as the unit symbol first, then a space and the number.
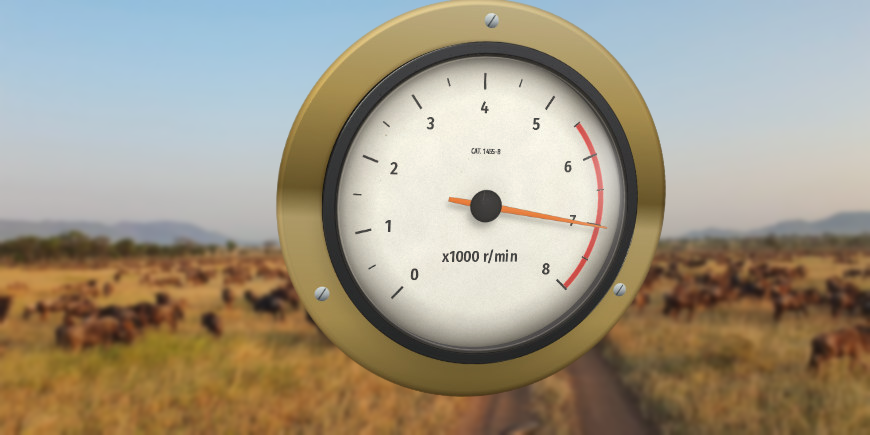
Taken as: rpm 7000
